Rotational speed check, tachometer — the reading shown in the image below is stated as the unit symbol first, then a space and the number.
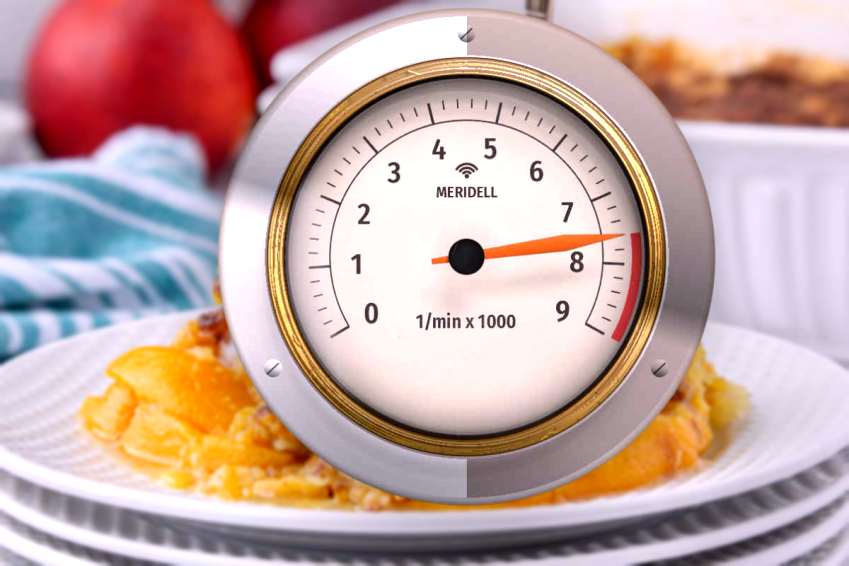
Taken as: rpm 7600
